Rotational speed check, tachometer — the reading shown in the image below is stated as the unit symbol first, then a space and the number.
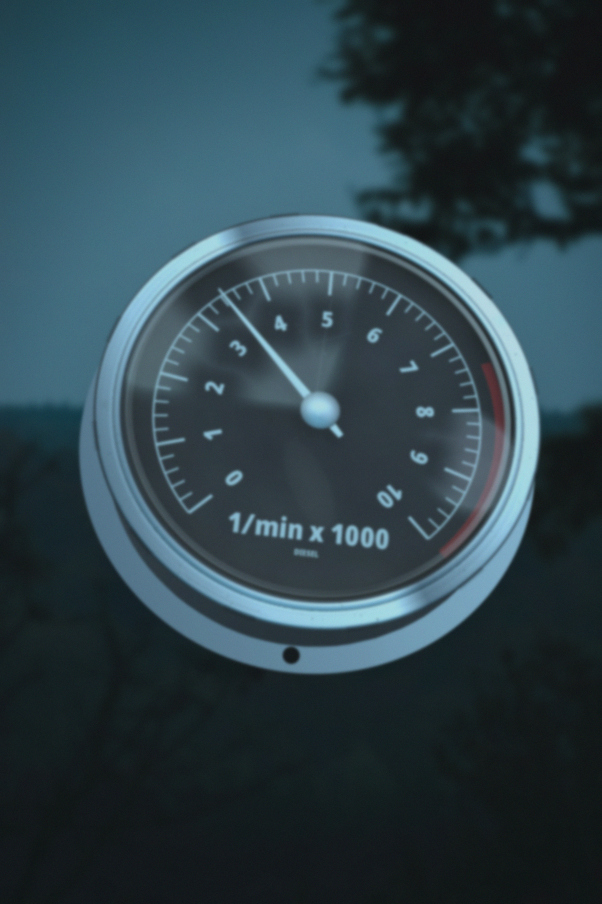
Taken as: rpm 3400
